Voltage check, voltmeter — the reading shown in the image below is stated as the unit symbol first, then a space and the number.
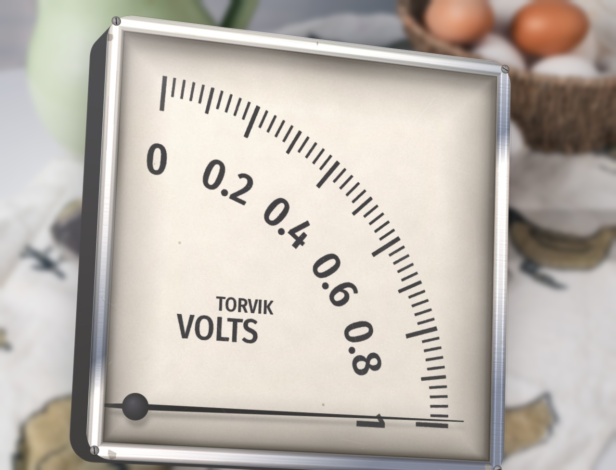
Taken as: V 0.99
